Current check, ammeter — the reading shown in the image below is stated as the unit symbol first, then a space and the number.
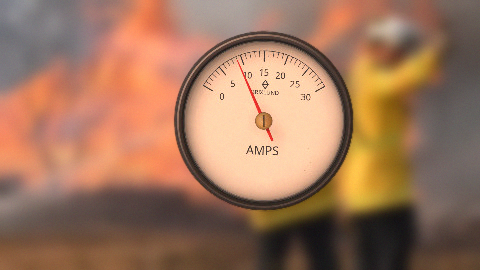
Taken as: A 9
